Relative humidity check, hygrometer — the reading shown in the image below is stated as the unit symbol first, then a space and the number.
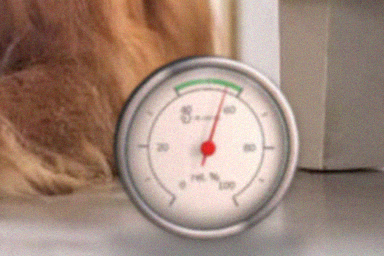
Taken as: % 55
